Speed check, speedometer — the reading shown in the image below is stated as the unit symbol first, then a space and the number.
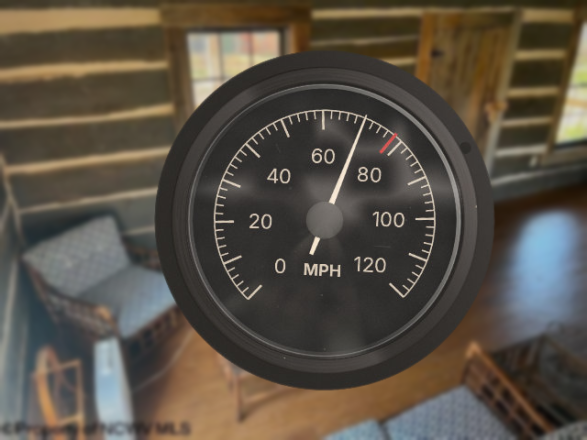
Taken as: mph 70
